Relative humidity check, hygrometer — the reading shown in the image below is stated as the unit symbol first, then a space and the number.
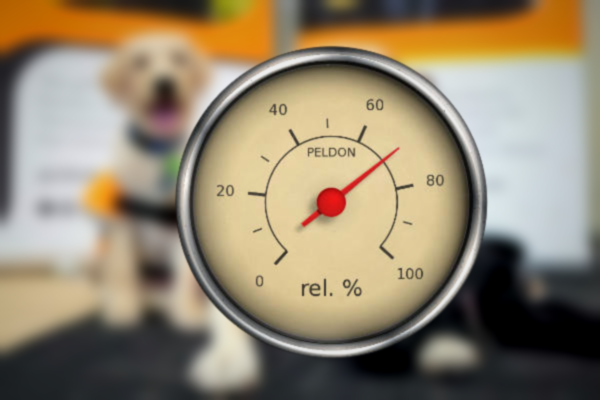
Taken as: % 70
